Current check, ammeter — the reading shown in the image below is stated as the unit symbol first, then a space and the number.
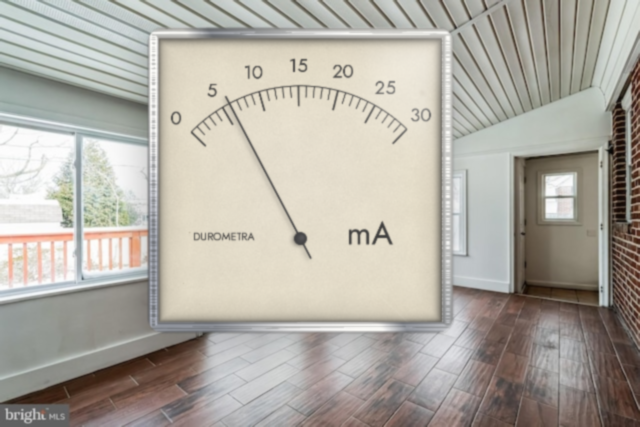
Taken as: mA 6
